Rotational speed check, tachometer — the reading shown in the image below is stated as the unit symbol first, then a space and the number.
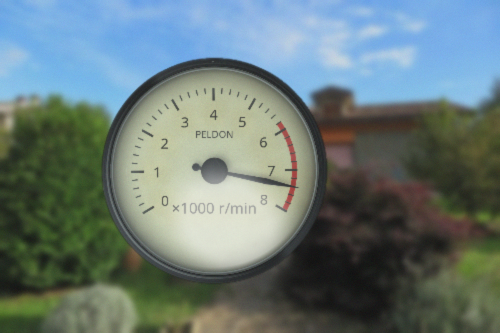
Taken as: rpm 7400
